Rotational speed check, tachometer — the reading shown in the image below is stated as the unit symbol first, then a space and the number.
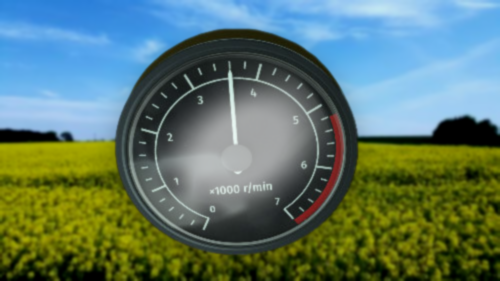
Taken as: rpm 3600
